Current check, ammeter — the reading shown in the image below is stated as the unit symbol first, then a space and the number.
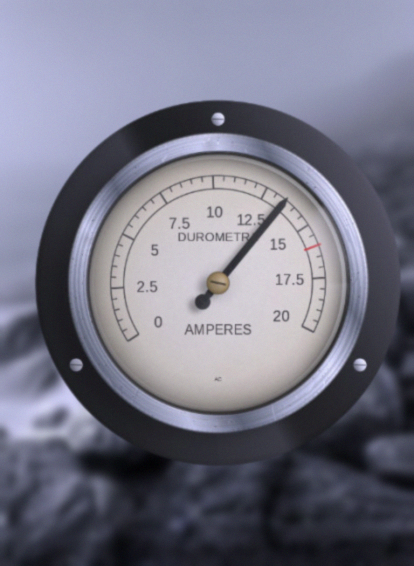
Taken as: A 13.5
